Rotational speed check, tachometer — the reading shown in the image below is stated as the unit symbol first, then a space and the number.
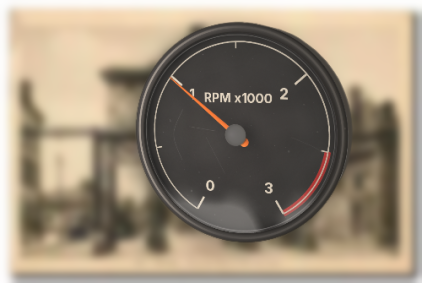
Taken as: rpm 1000
